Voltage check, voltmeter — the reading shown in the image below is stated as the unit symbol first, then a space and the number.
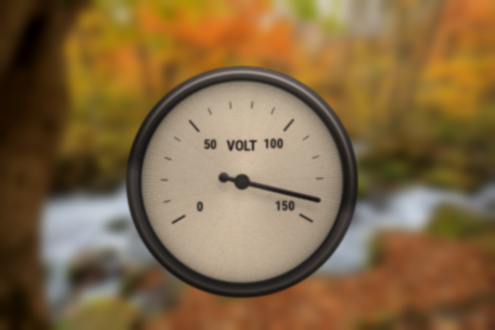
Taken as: V 140
